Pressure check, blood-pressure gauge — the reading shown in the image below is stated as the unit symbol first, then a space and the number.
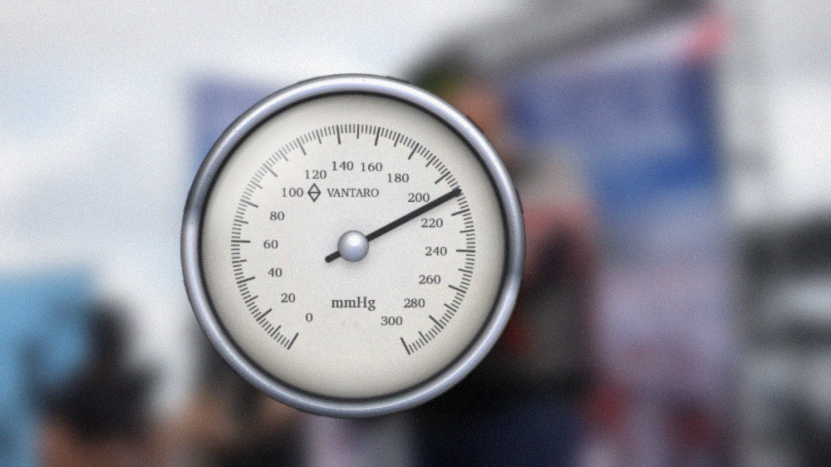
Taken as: mmHg 210
